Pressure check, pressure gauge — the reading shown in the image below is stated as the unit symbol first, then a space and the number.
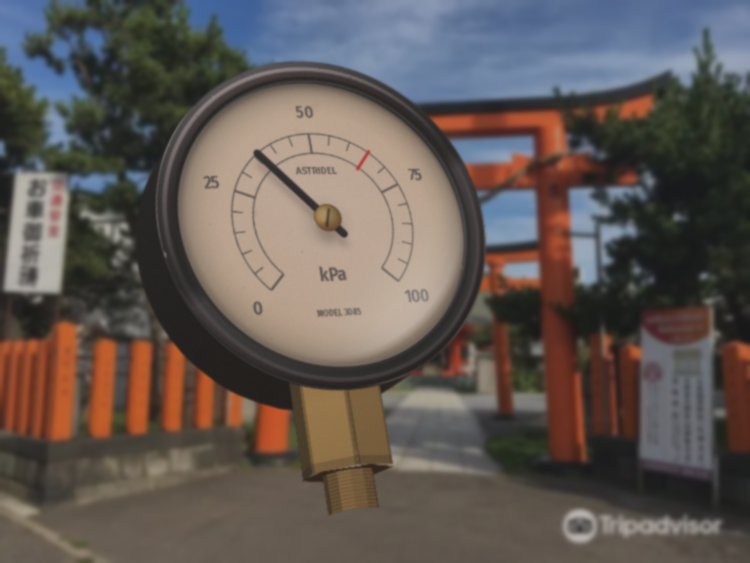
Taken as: kPa 35
